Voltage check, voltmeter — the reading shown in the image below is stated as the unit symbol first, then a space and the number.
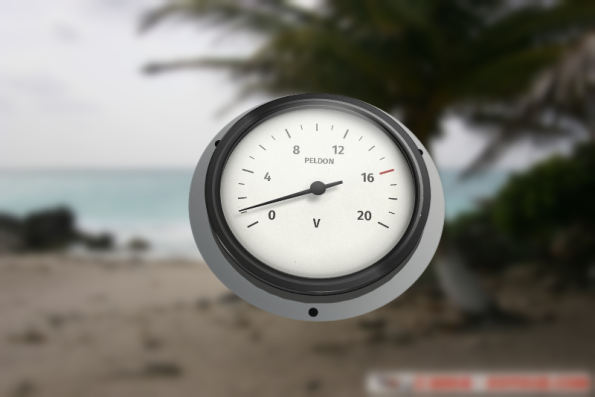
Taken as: V 1
